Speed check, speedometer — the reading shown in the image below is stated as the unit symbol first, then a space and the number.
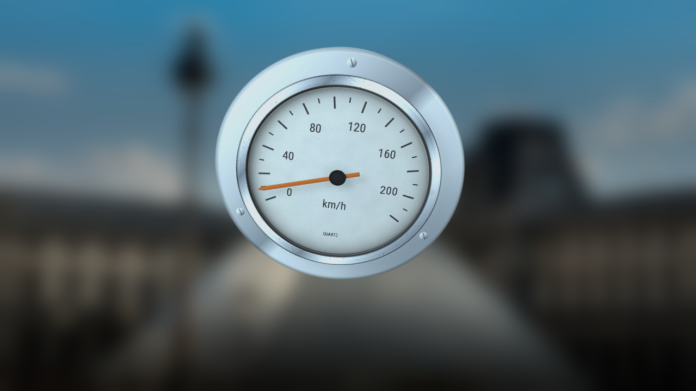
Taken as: km/h 10
